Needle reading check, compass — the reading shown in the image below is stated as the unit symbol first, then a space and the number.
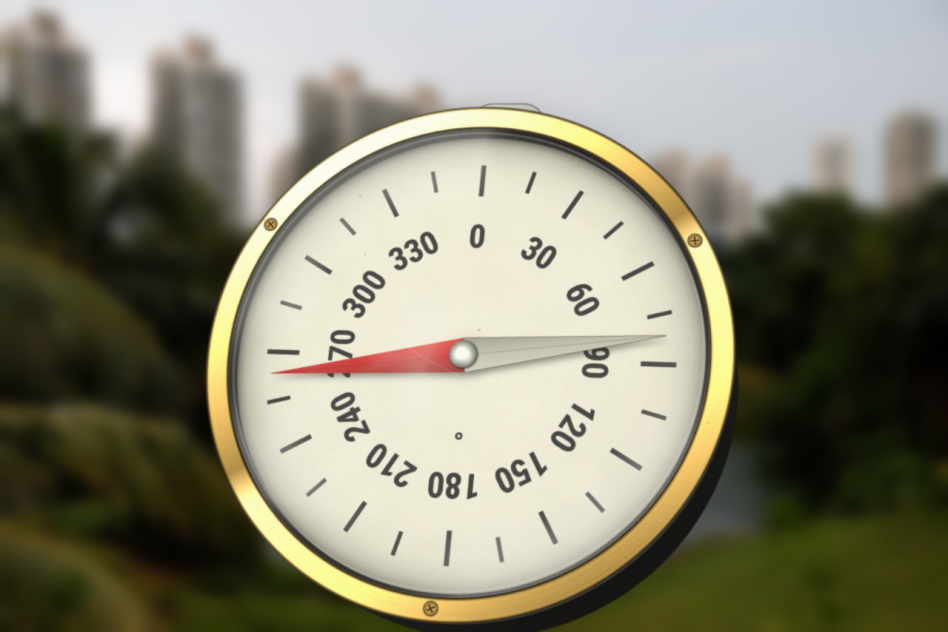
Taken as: ° 262.5
